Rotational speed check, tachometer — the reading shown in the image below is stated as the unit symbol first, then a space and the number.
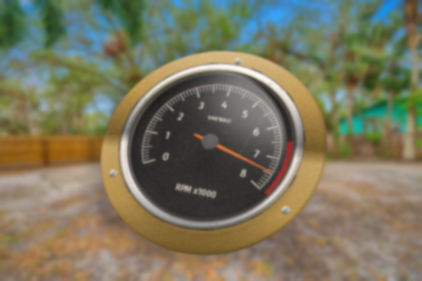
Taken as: rpm 7500
